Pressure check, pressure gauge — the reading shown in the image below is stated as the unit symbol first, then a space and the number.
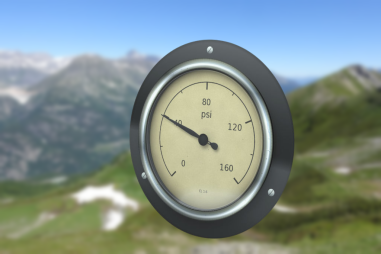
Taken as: psi 40
